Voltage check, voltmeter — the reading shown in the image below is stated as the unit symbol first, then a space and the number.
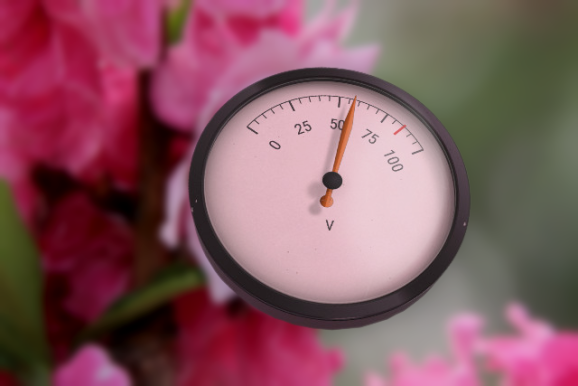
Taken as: V 57.5
